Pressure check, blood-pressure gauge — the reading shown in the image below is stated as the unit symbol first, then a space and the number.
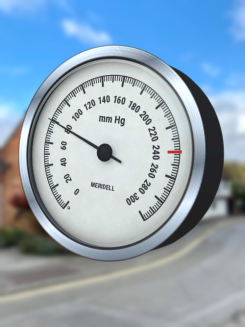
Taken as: mmHg 80
